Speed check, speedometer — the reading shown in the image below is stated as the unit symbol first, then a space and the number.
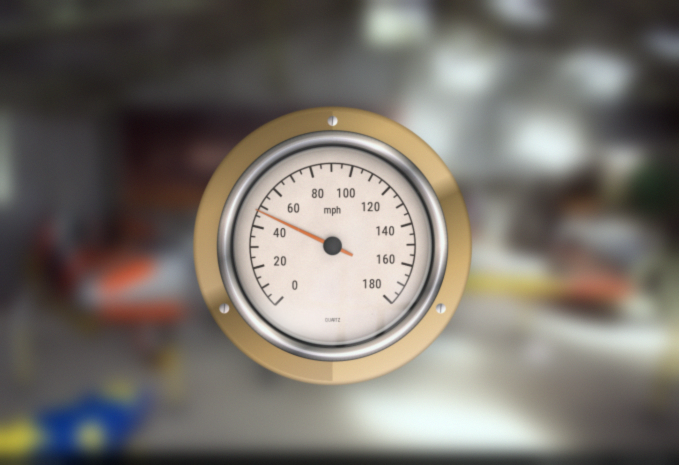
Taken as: mph 47.5
